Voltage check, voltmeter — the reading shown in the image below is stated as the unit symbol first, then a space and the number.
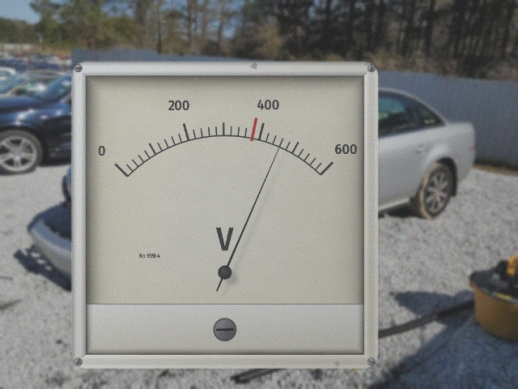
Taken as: V 460
